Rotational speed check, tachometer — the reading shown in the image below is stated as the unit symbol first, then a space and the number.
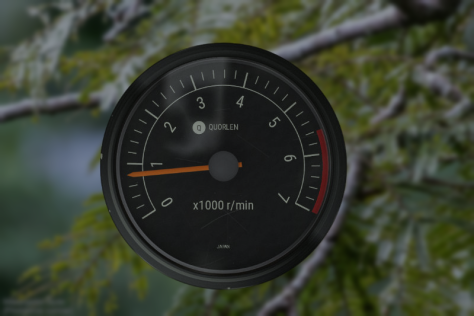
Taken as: rpm 800
